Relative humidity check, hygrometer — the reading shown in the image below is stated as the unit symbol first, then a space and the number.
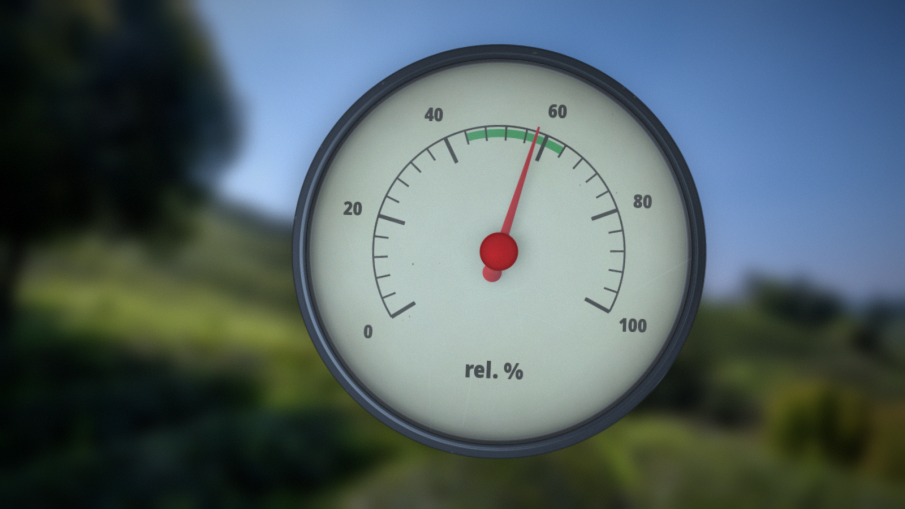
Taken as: % 58
